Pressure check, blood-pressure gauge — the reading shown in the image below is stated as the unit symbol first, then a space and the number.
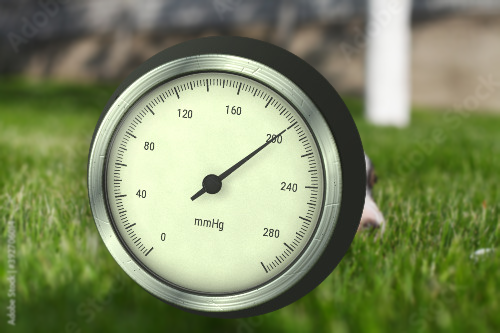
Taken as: mmHg 200
